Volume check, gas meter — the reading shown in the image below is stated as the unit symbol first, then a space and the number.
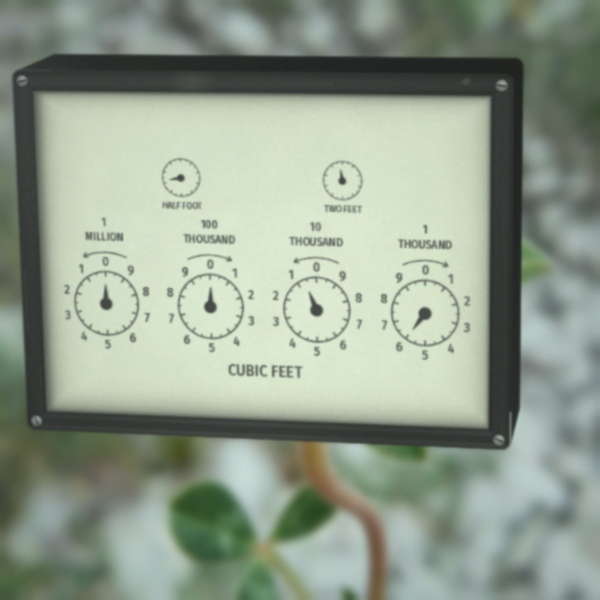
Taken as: ft³ 600
